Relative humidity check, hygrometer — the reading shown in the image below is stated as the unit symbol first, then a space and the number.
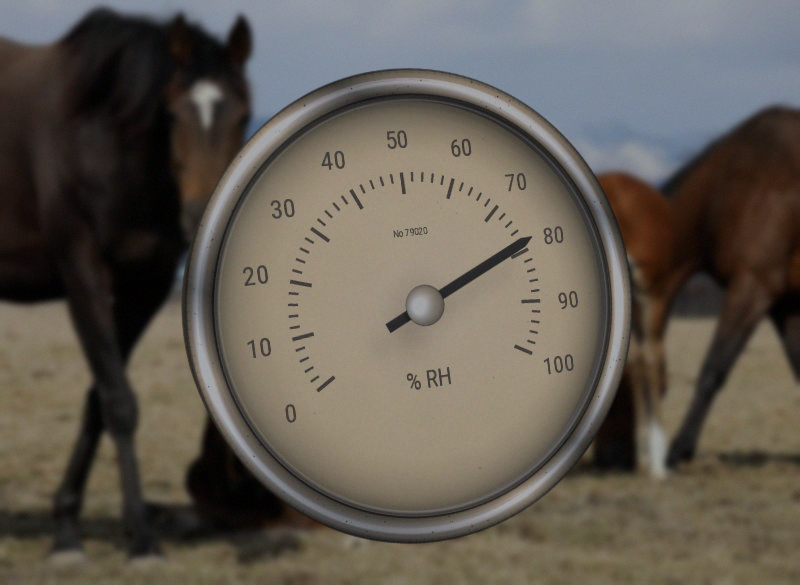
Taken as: % 78
